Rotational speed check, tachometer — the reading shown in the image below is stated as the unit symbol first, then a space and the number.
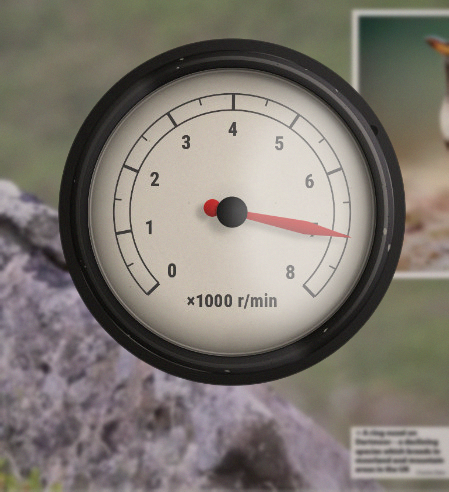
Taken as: rpm 7000
